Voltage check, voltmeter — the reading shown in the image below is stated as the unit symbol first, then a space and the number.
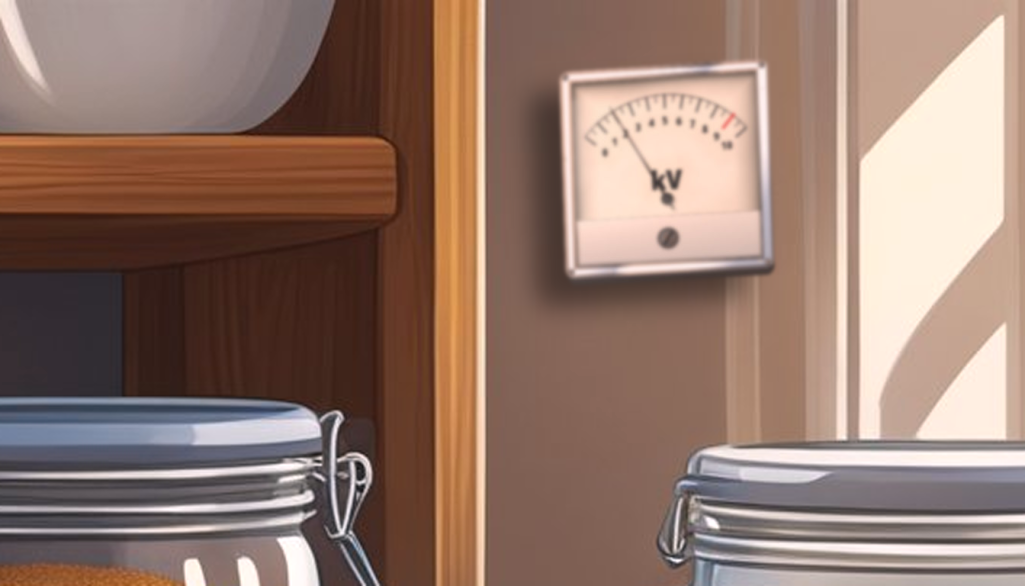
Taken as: kV 2
